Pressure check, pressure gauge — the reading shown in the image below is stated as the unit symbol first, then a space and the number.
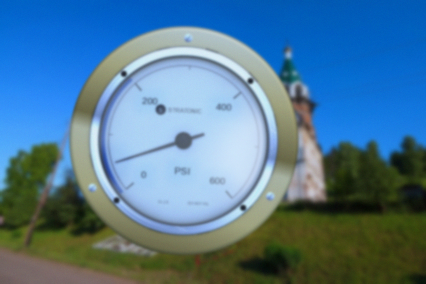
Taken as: psi 50
